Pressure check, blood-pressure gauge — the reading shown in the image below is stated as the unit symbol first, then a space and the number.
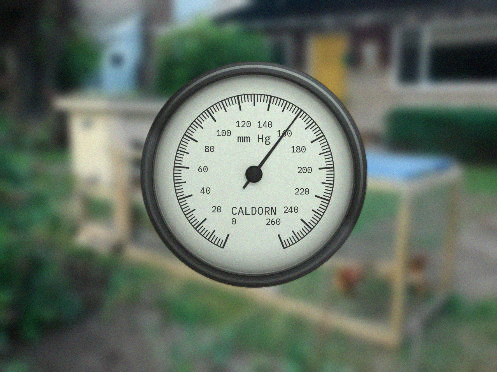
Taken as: mmHg 160
